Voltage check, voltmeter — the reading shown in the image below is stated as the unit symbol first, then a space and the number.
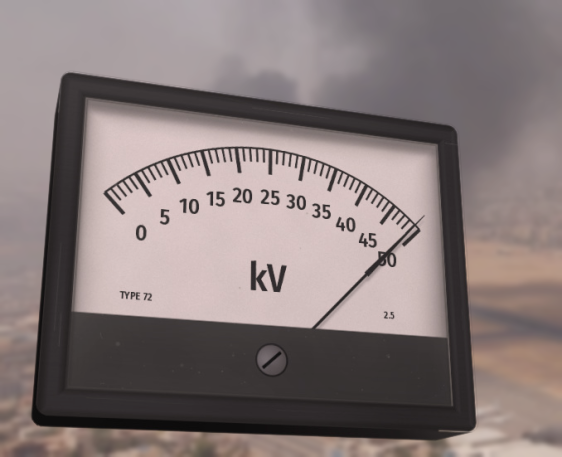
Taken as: kV 49
